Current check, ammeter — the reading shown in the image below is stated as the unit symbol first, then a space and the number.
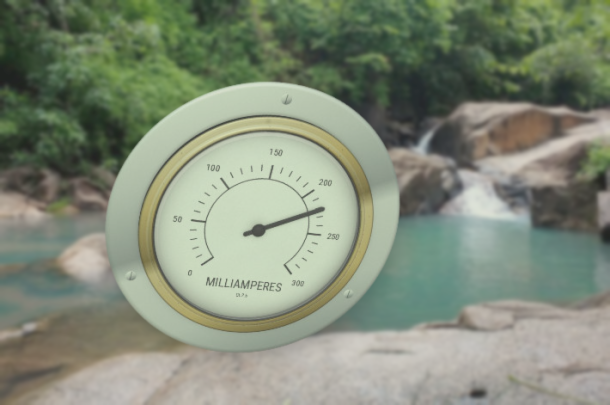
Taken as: mA 220
